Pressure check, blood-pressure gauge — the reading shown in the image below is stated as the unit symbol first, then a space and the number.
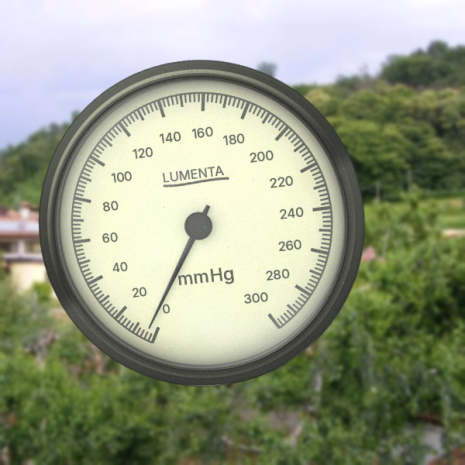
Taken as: mmHg 4
